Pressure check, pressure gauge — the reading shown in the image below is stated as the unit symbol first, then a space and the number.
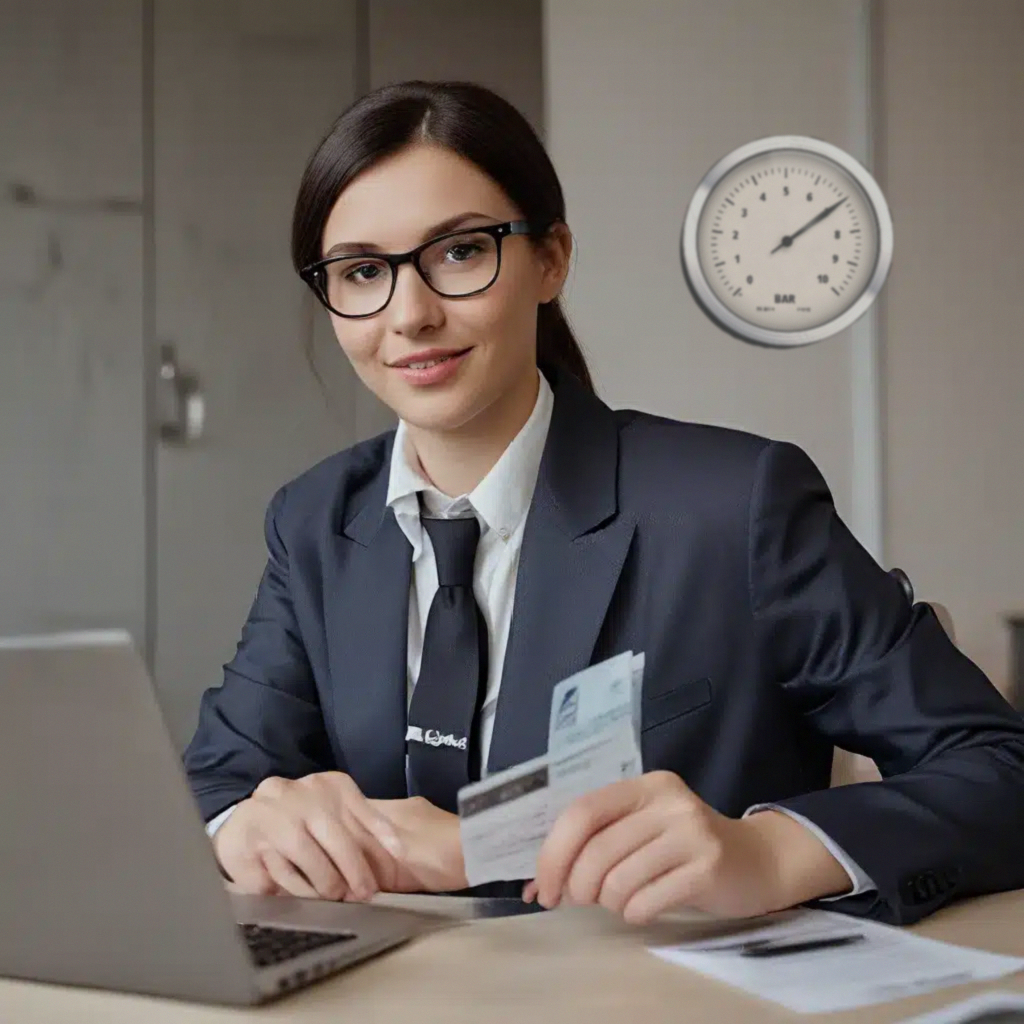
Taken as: bar 7
